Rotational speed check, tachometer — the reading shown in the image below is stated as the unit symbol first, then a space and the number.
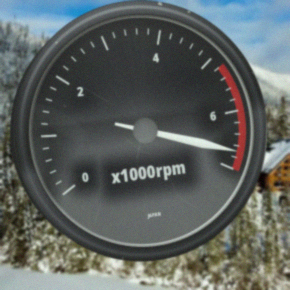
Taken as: rpm 6700
